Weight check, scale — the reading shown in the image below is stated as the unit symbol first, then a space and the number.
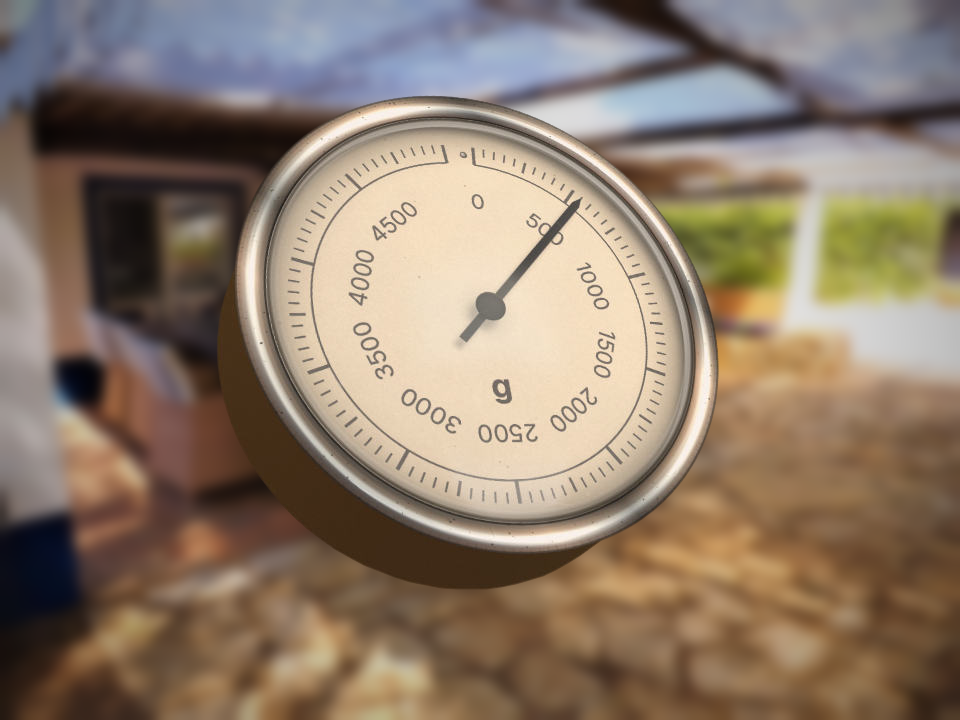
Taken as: g 550
